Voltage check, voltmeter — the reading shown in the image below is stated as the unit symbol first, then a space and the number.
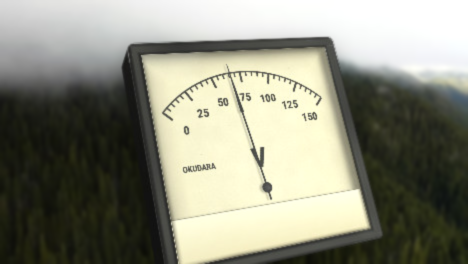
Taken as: V 65
